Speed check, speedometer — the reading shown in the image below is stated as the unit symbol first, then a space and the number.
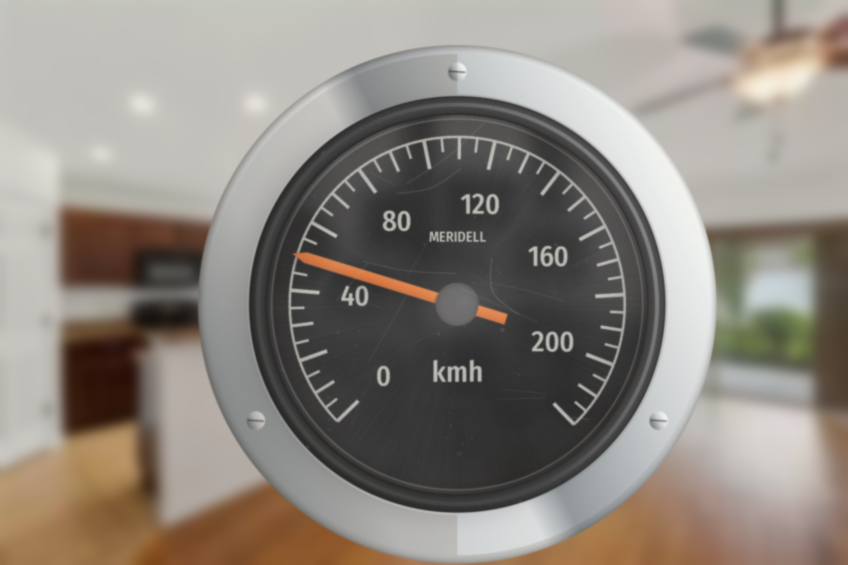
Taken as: km/h 50
